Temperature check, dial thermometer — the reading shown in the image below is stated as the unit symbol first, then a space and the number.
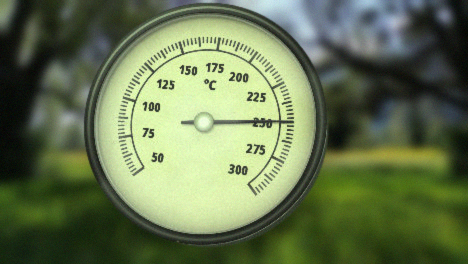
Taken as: °C 250
